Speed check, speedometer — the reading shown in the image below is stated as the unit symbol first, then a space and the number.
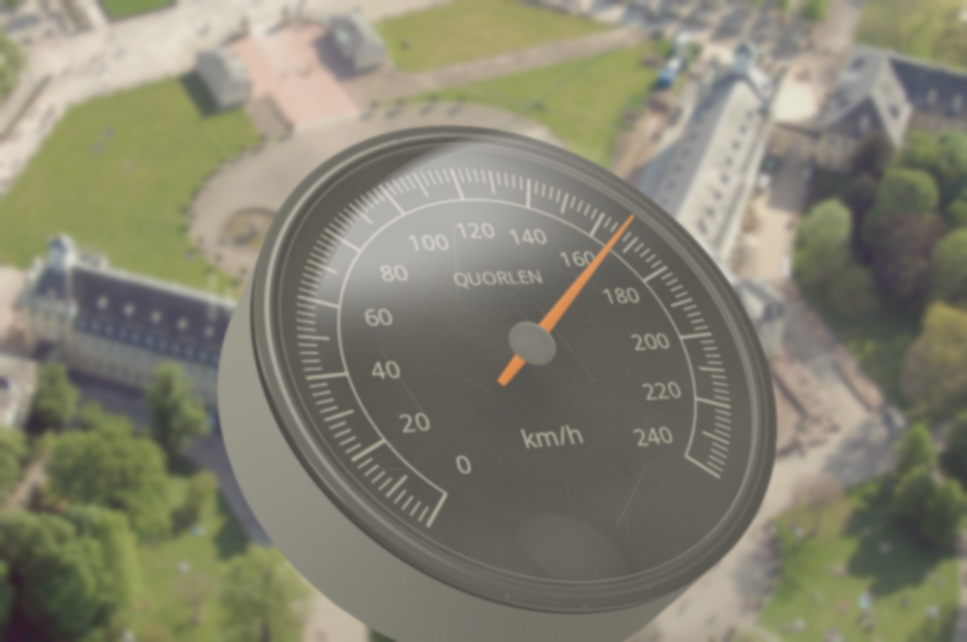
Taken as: km/h 166
